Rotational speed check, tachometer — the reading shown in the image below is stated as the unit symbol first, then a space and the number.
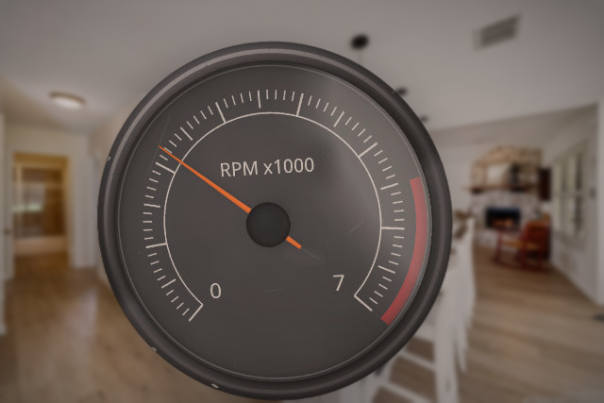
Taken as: rpm 2200
